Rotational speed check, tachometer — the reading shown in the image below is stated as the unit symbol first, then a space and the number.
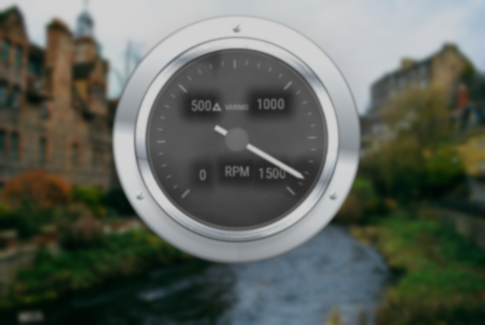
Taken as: rpm 1425
